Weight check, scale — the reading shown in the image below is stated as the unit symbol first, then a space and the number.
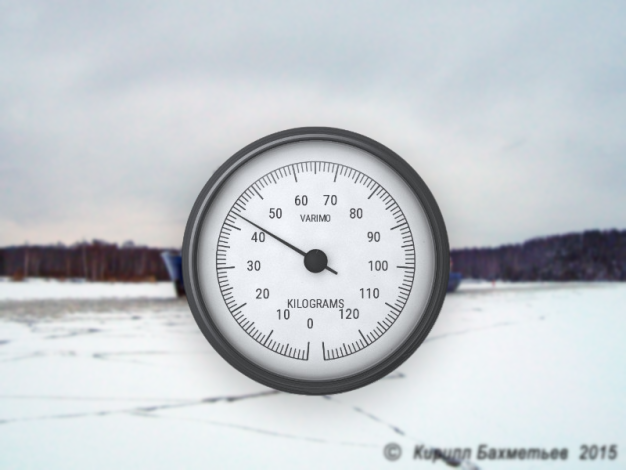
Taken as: kg 43
